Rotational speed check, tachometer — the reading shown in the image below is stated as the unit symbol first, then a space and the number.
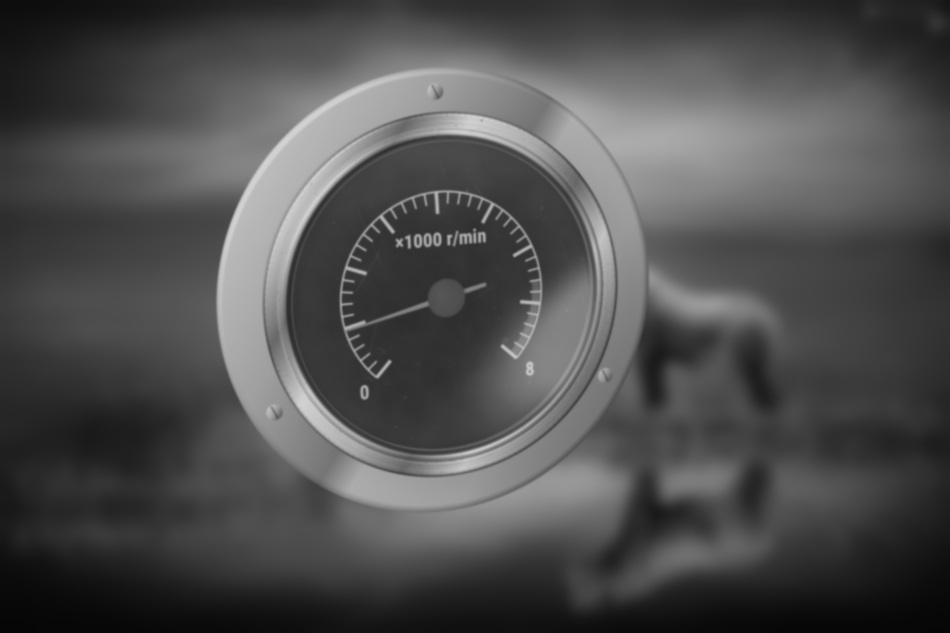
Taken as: rpm 1000
